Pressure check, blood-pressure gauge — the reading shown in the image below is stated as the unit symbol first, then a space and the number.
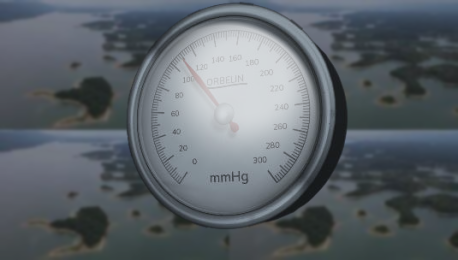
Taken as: mmHg 110
